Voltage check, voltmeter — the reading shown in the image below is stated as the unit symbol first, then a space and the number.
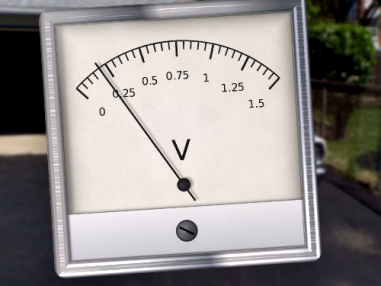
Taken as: V 0.2
